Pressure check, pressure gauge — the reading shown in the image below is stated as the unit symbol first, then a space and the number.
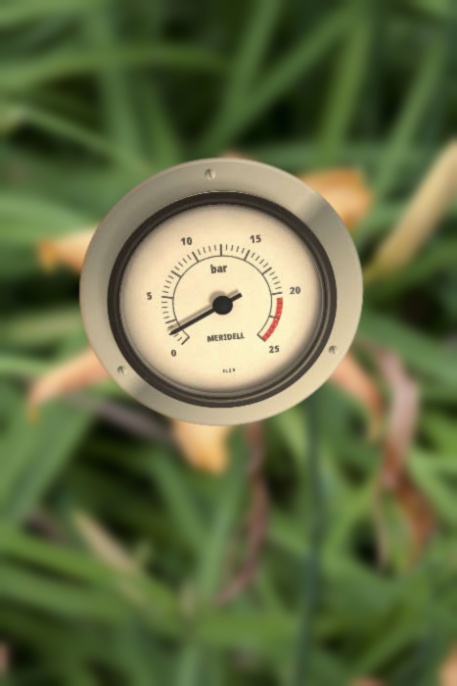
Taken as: bar 1.5
